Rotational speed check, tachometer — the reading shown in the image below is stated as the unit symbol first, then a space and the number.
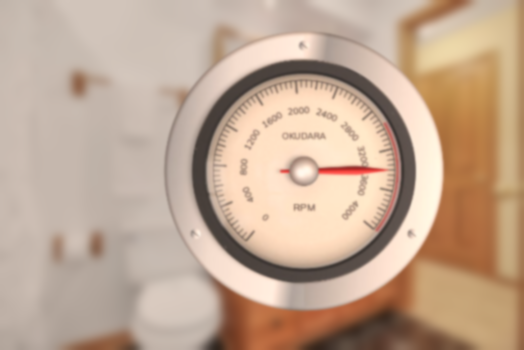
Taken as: rpm 3400
